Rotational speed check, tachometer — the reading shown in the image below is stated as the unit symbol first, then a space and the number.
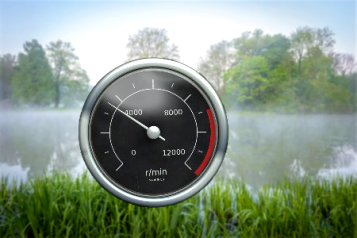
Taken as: rpm 3500
